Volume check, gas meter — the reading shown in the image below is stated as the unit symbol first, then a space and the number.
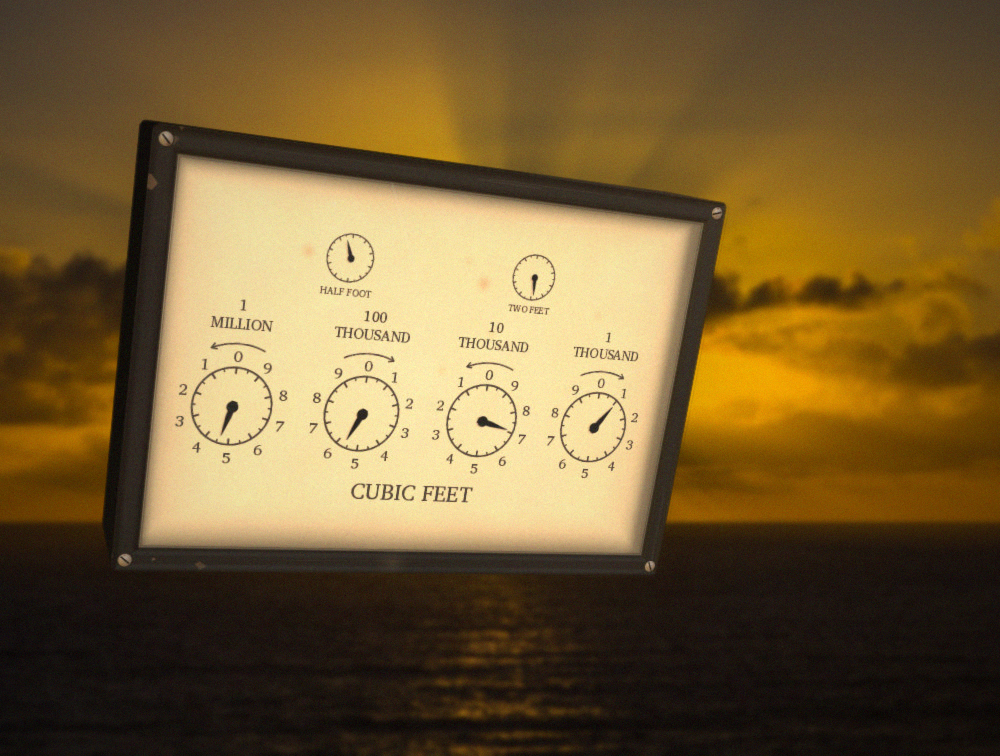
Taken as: ft³ 457100
